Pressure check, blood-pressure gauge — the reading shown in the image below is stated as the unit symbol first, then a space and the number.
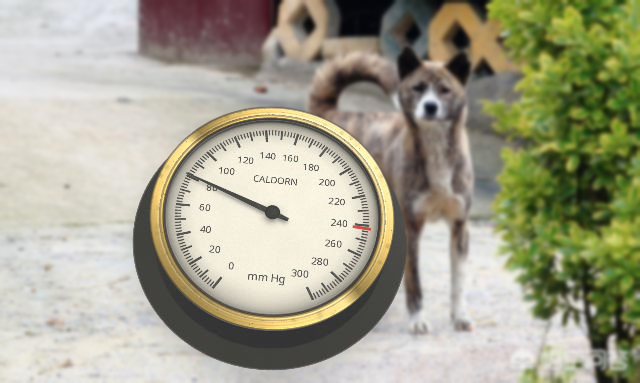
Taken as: mmHg 80
